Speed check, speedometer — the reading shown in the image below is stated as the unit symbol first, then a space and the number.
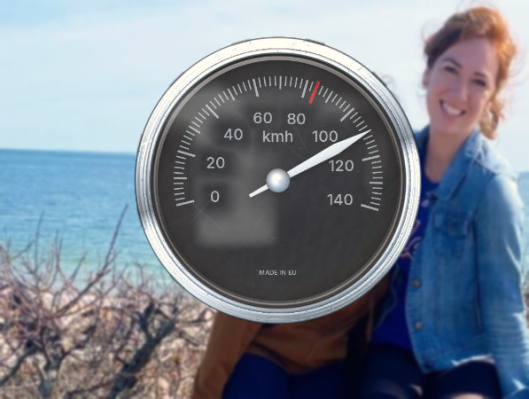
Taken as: km/h 110
